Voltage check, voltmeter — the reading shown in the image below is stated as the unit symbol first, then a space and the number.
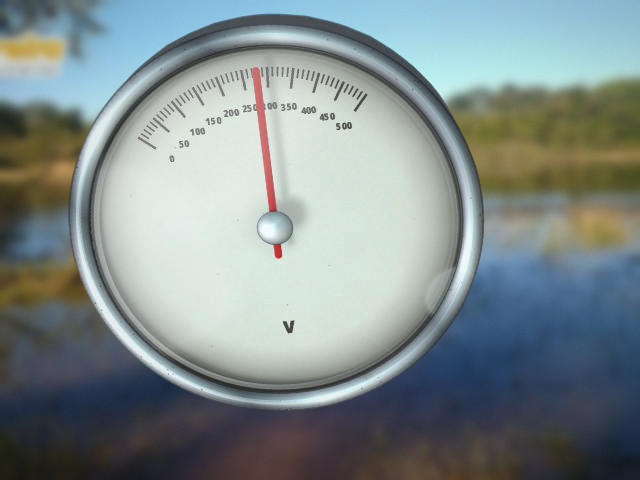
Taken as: V 280
